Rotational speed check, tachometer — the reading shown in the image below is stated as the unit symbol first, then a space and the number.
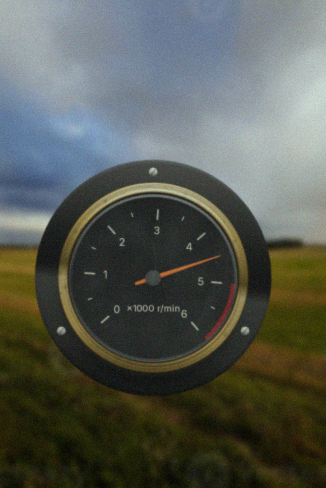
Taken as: rpm 4500
